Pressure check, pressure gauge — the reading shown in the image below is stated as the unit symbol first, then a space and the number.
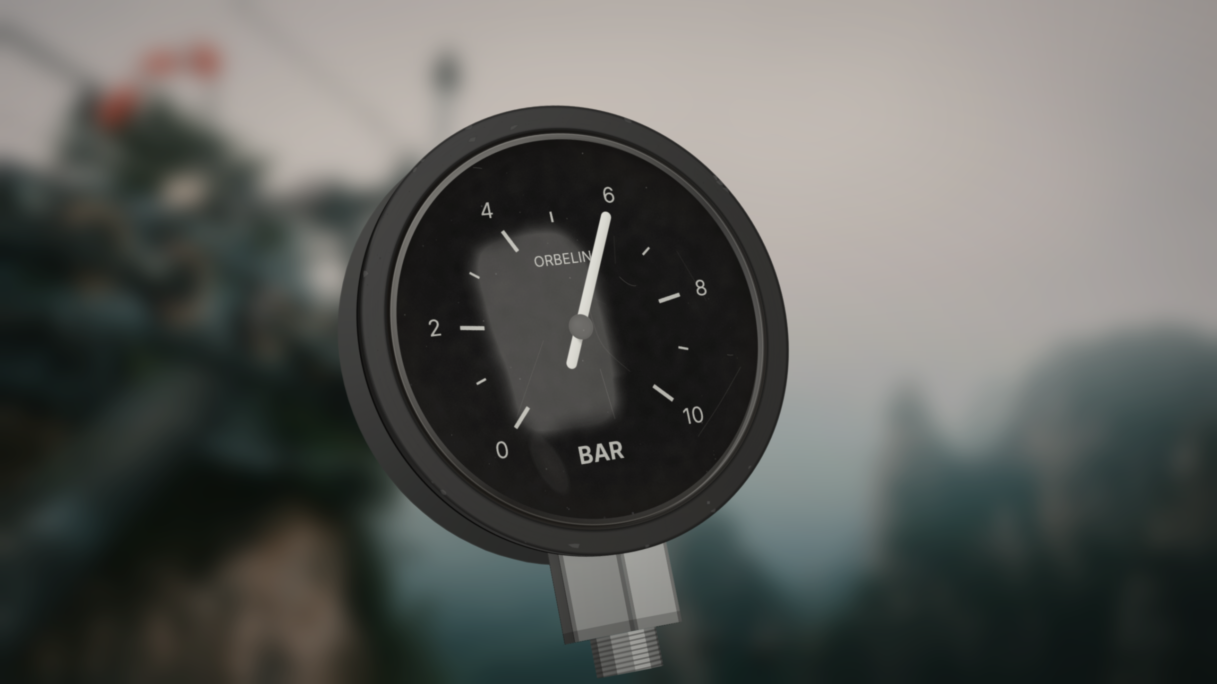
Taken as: bar 6
